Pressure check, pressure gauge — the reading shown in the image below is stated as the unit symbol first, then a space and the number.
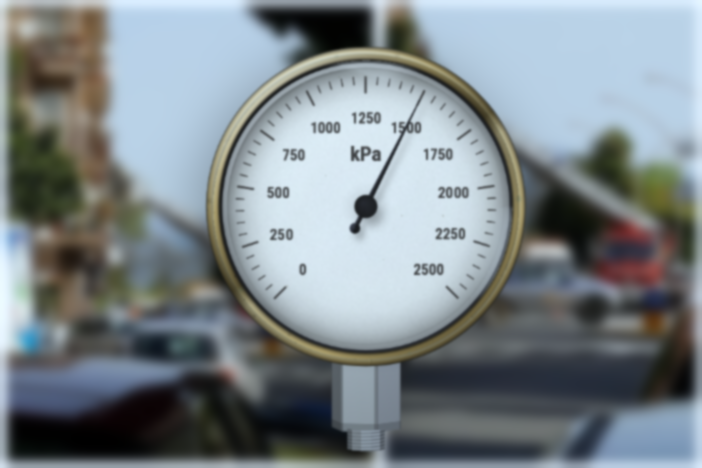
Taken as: kPa 1500
